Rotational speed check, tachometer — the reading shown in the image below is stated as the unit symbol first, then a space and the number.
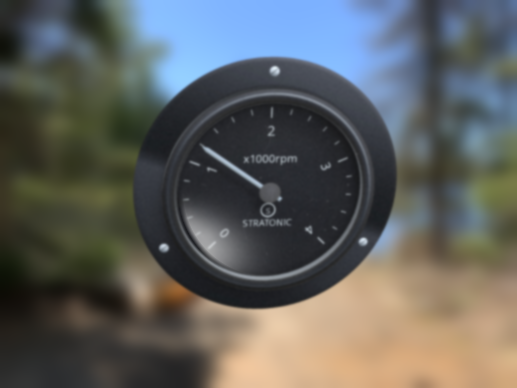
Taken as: rpm 1200
